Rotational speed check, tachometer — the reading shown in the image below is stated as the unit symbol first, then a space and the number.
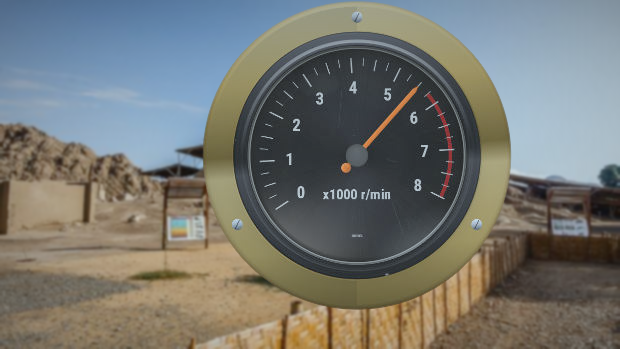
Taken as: rpm 5500
